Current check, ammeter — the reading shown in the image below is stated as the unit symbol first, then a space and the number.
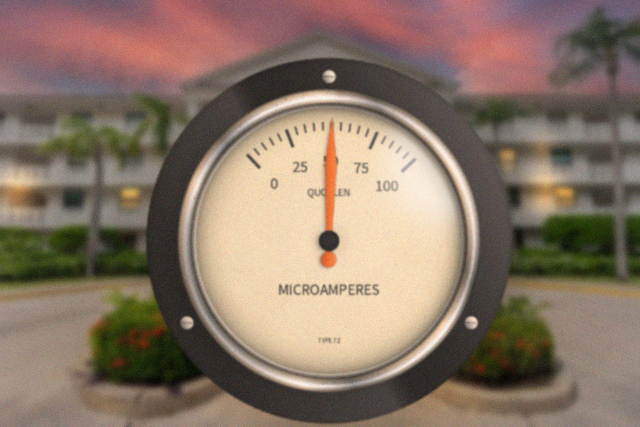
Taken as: µA 50
